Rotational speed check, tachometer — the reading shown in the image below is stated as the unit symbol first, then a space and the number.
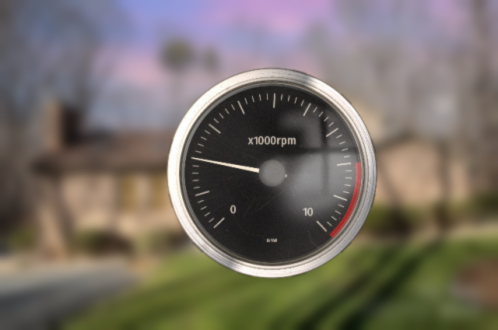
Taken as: rpm 2000
